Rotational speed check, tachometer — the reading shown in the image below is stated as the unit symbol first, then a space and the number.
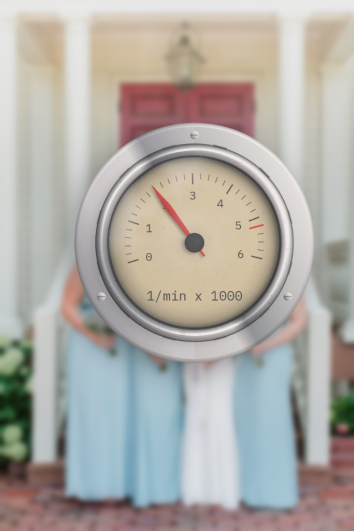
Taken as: rpm 2000
